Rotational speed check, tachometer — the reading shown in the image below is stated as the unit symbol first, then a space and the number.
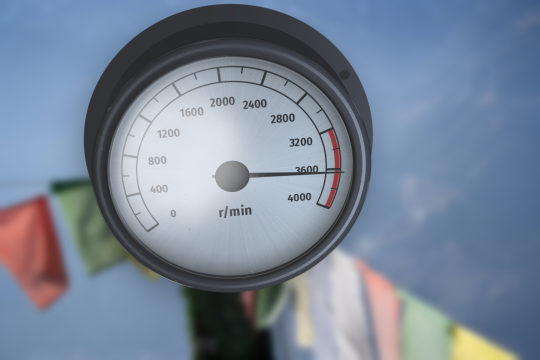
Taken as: rpm 3600
